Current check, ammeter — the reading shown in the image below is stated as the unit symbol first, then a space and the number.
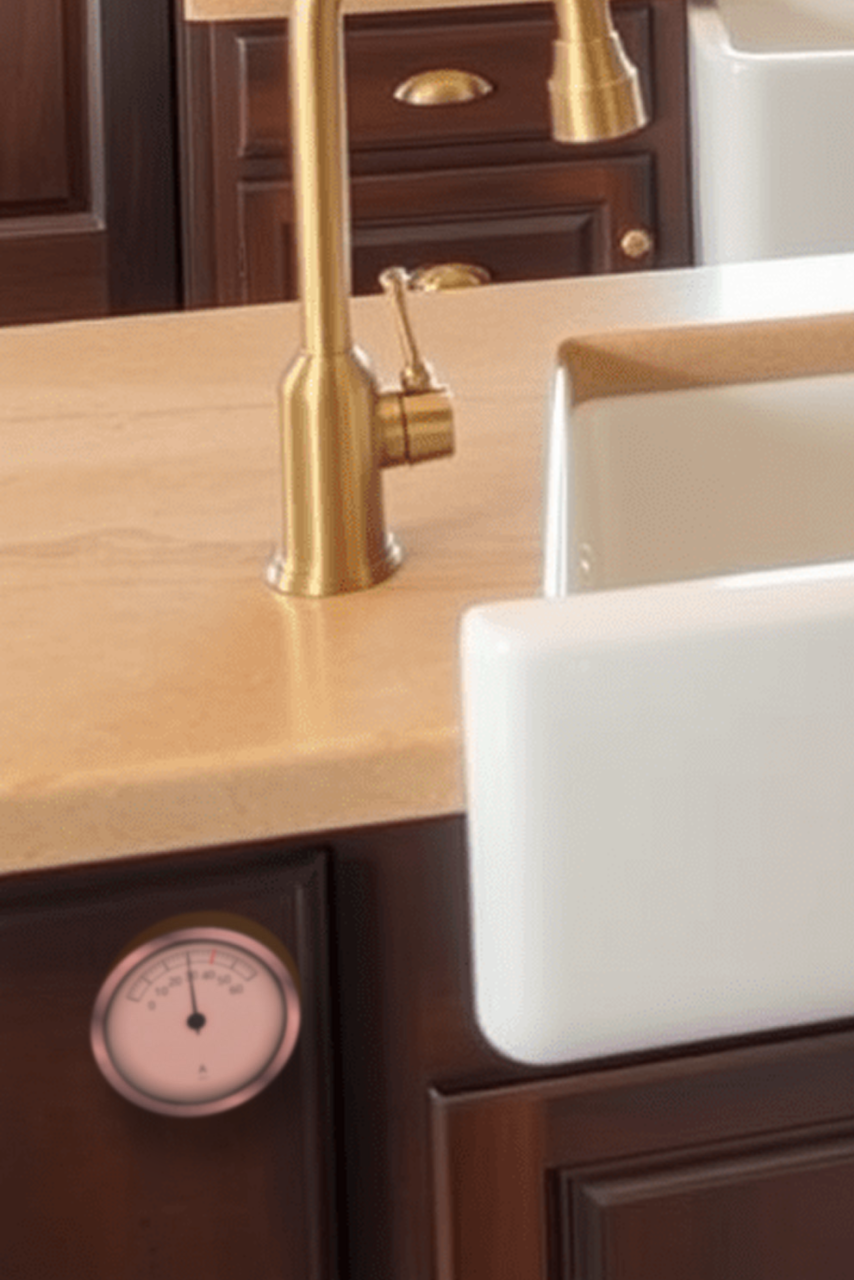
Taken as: A 30
